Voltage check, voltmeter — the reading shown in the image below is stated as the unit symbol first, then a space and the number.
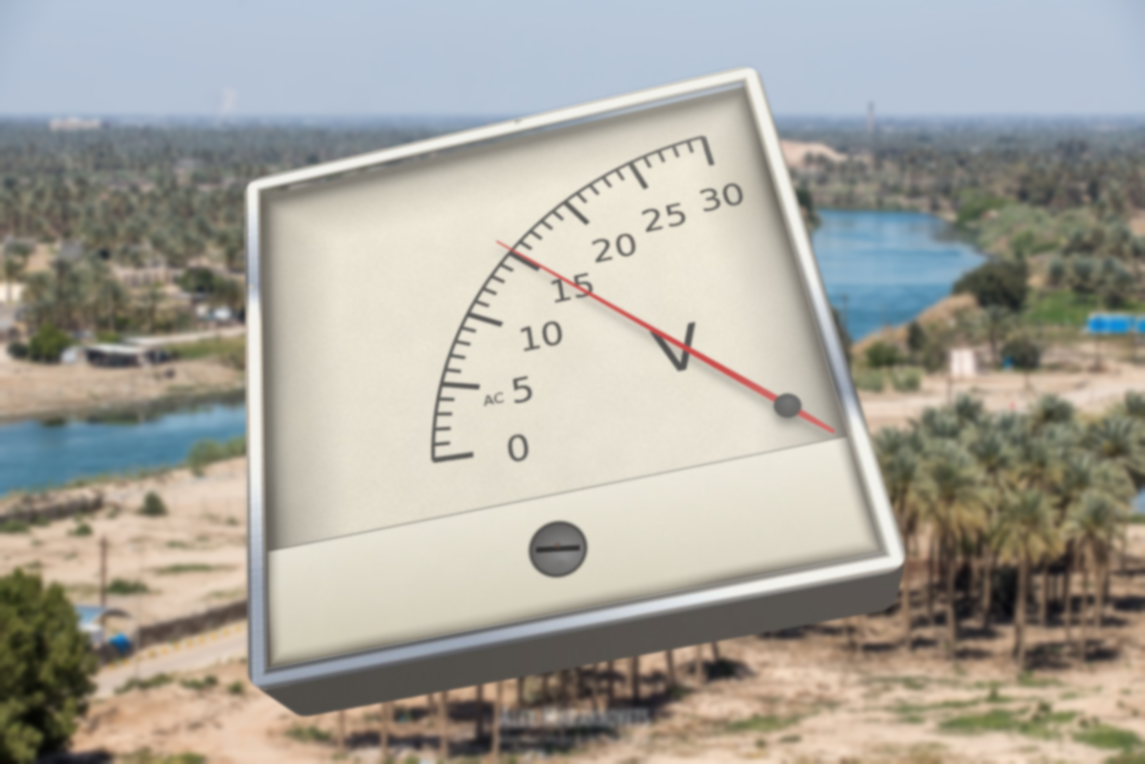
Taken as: V 15
